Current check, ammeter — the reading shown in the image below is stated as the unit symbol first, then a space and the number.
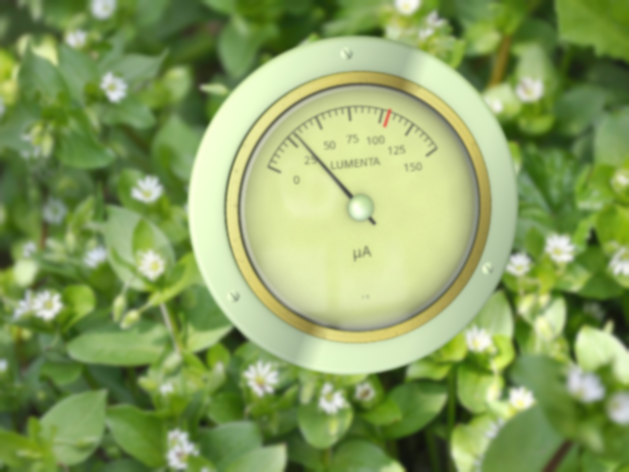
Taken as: µA 30
